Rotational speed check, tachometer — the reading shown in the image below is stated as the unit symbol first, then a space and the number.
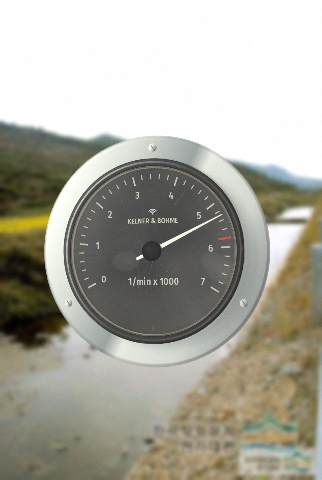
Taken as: rpm 5300
